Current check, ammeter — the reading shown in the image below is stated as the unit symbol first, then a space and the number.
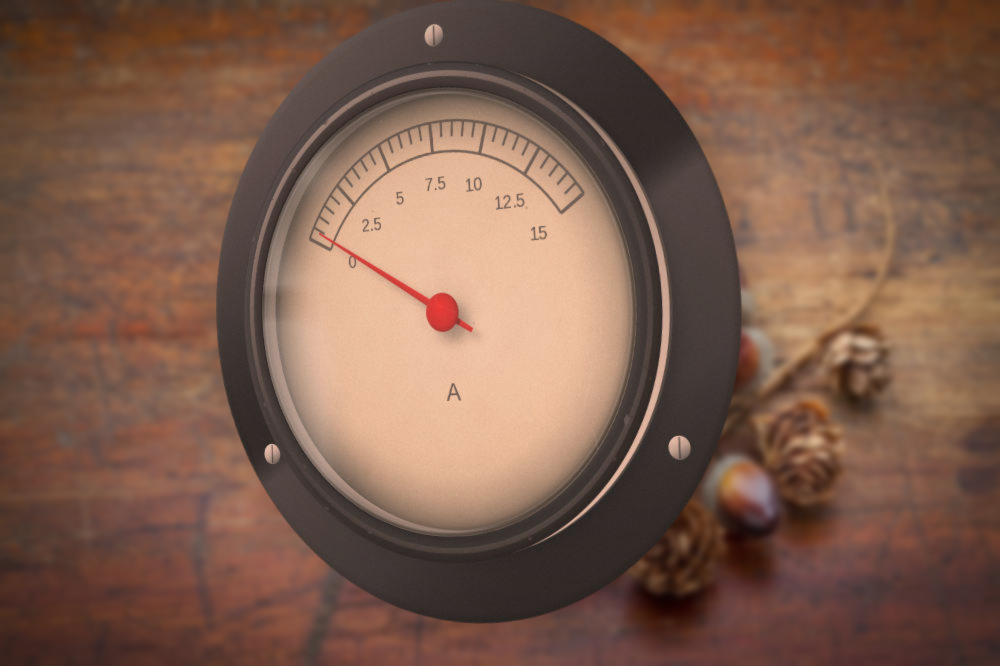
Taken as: A 0.5
